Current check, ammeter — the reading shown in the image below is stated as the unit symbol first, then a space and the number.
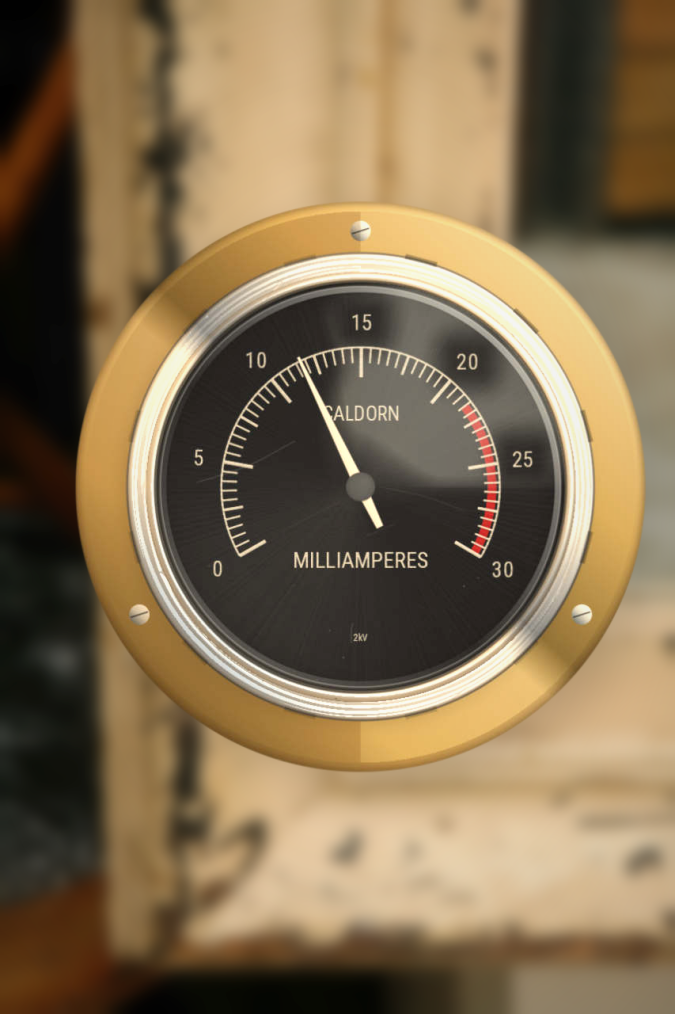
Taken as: mA 11.75
